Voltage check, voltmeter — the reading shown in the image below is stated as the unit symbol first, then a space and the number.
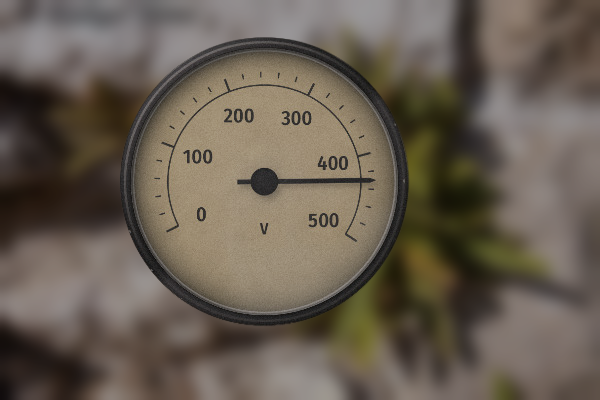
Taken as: V 430
